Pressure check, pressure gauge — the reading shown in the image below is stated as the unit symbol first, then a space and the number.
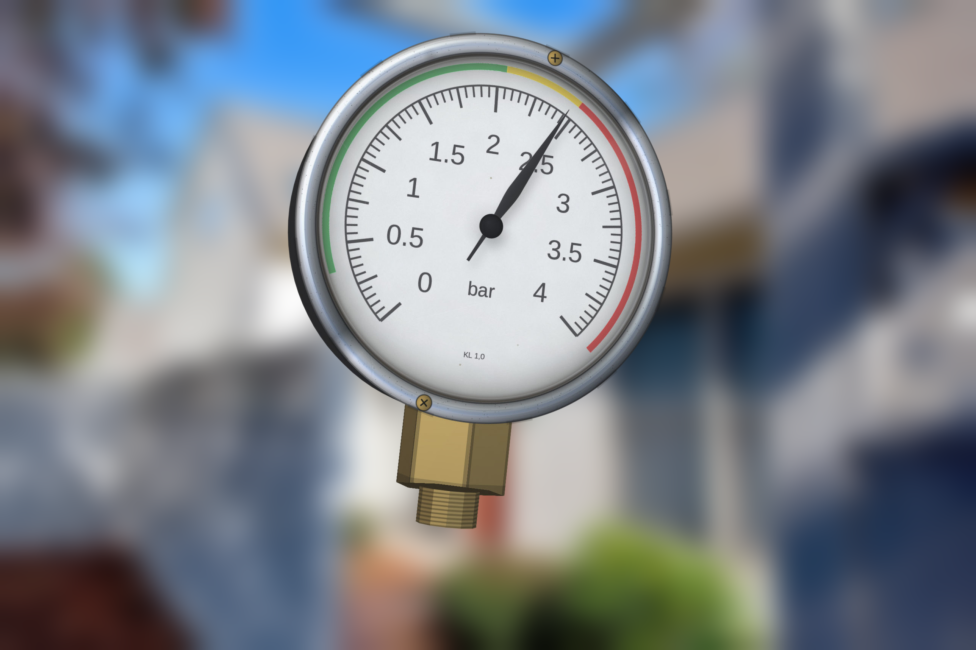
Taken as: bar 2.45
